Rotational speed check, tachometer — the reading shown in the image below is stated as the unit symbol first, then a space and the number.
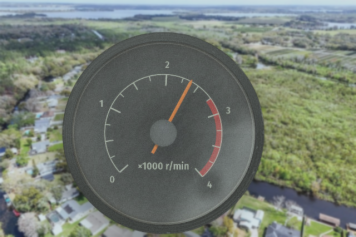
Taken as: rpm 2375
